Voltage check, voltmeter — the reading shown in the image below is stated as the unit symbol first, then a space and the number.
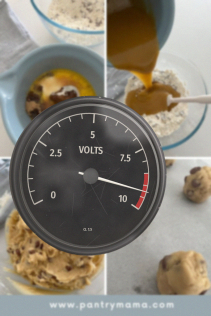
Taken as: V 9.25
